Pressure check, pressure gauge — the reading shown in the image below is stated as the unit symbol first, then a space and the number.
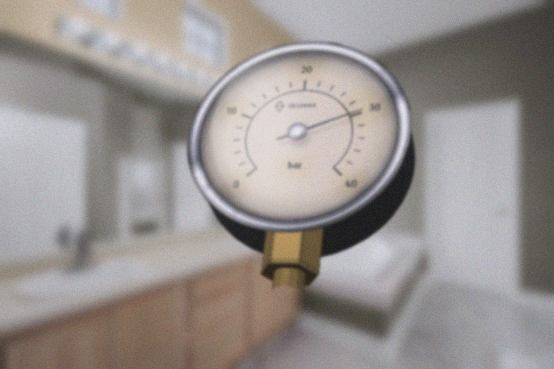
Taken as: bar 30
